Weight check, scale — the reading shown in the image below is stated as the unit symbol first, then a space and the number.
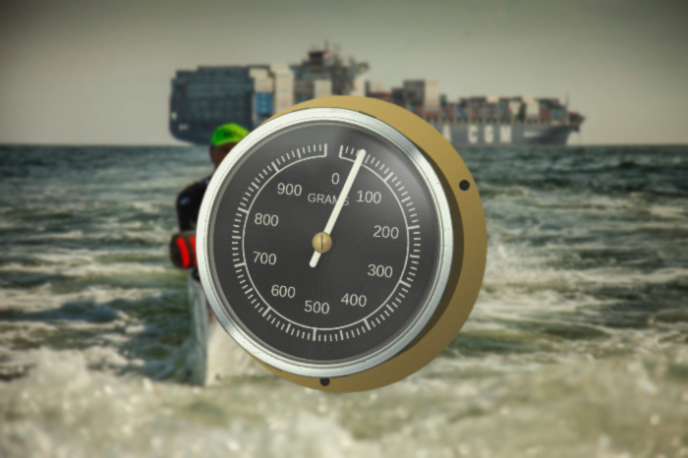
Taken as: g 40
